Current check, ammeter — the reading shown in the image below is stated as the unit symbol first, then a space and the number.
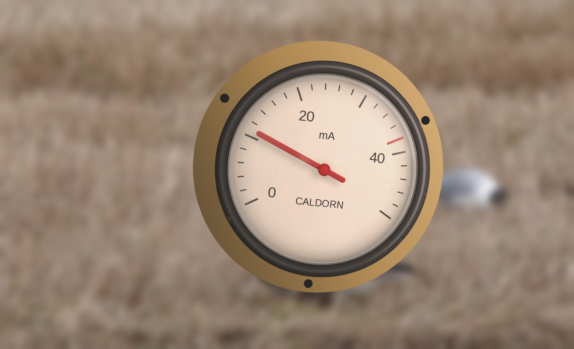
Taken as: mA 11
